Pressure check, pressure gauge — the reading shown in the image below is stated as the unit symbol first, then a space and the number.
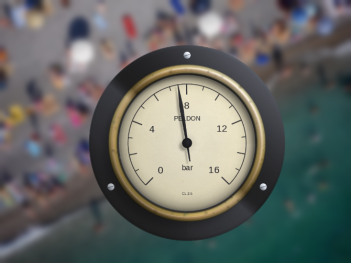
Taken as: bar 7.5
